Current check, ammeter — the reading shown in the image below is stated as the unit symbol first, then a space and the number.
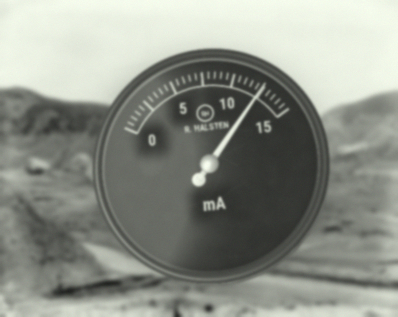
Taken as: mA 12.5
